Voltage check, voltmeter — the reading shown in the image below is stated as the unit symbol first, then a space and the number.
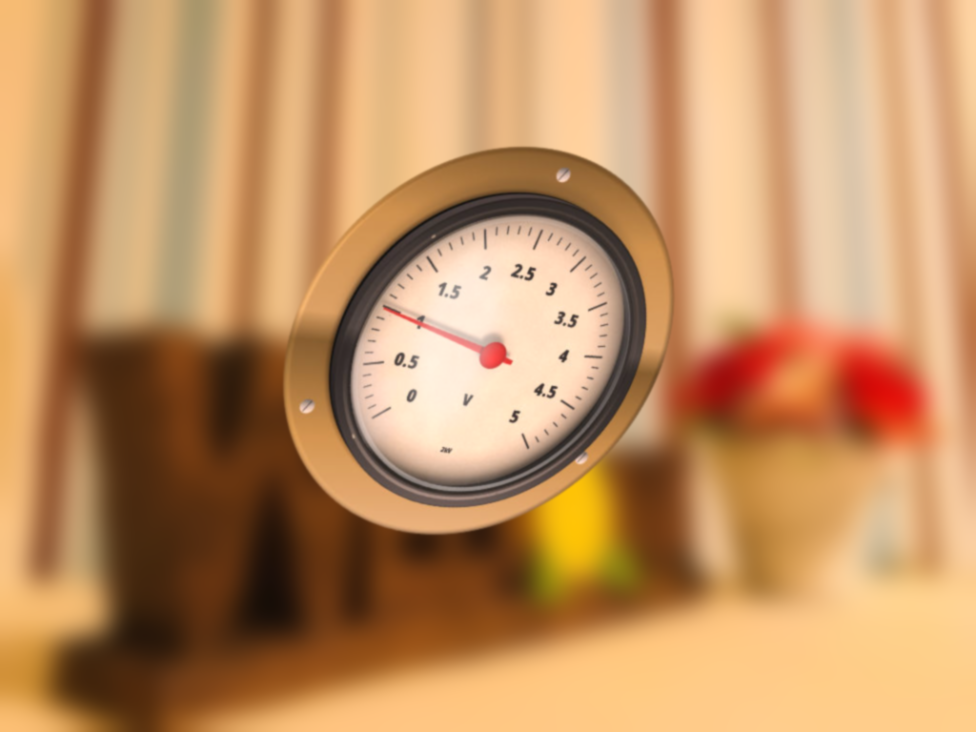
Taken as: V 1
